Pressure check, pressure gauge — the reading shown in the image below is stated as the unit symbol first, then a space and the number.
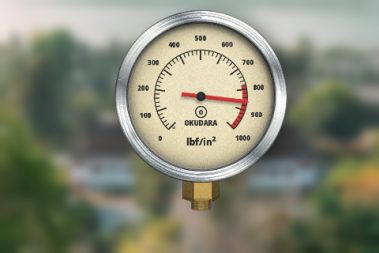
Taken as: psi 860
